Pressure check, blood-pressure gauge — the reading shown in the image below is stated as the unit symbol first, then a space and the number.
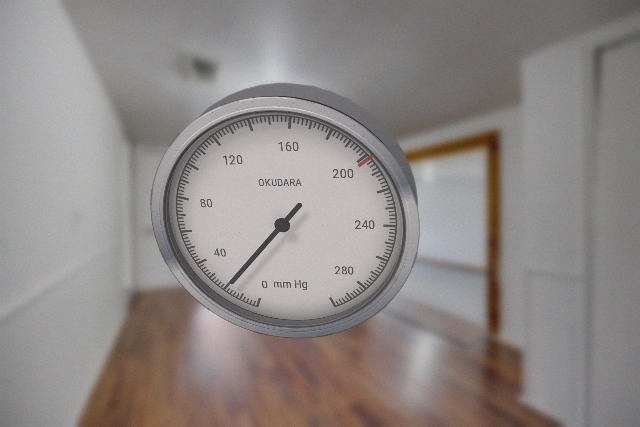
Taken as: mmHg 20
